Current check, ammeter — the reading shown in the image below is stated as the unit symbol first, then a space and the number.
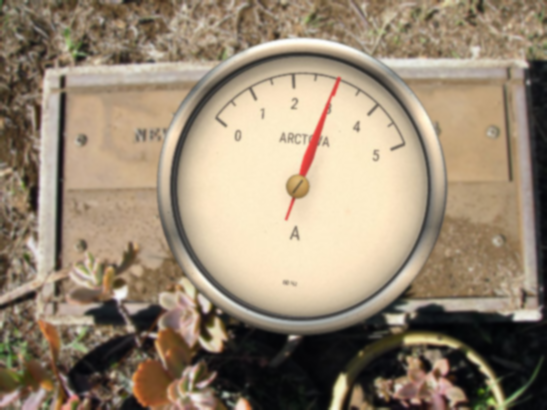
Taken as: A 3
